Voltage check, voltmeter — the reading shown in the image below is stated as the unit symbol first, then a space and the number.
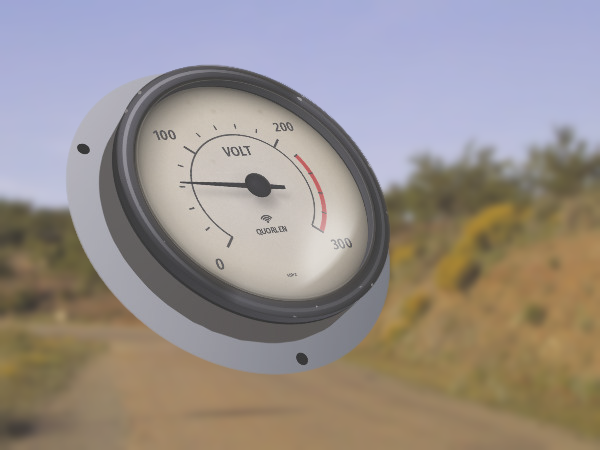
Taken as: V 60
